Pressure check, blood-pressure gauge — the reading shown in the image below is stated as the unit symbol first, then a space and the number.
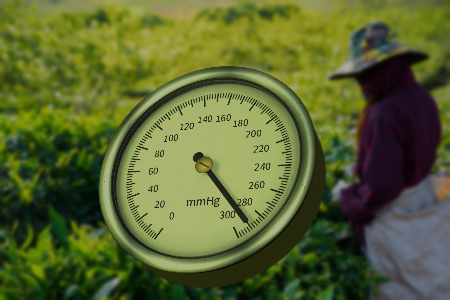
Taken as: mmHg 290
